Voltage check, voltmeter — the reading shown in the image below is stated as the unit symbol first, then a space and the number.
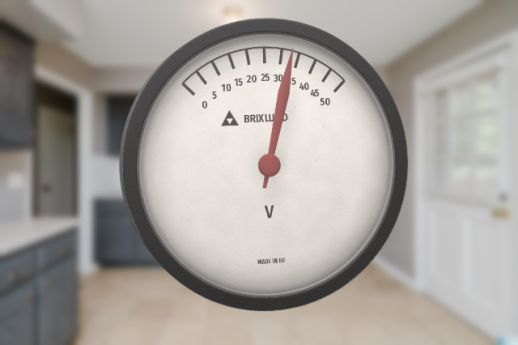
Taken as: V 32.5
